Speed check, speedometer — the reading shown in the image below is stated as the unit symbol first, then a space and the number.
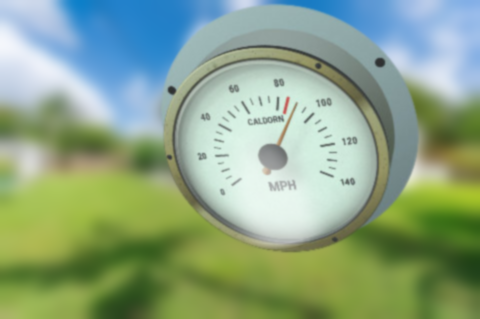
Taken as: mph 90
